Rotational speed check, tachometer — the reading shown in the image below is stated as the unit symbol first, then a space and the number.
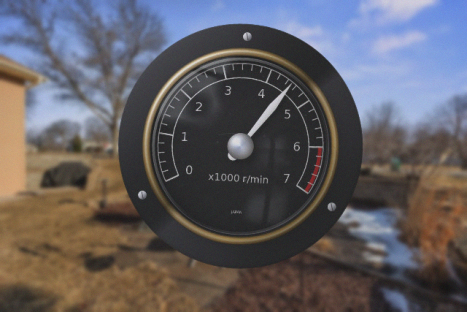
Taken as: rpm 4500
